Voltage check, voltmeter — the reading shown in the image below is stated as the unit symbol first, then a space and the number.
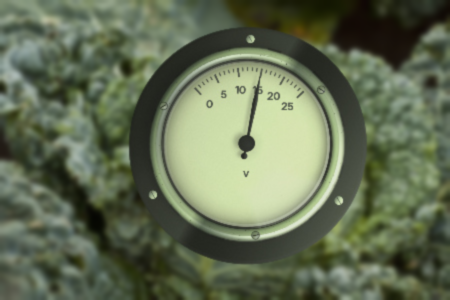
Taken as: V 15
